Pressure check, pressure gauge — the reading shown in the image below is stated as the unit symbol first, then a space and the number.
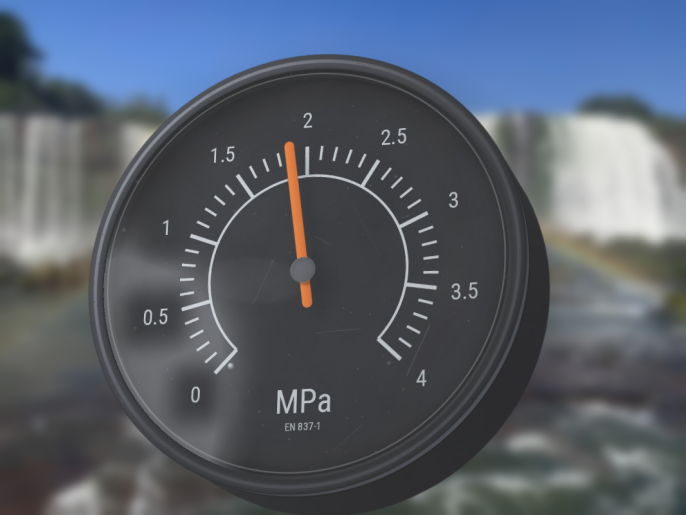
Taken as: MPa 1.9
